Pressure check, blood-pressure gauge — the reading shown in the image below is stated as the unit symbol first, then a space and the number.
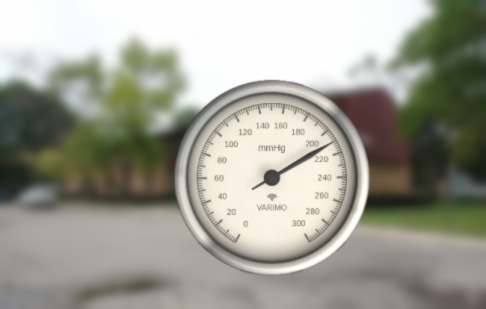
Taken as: mmHg 210
